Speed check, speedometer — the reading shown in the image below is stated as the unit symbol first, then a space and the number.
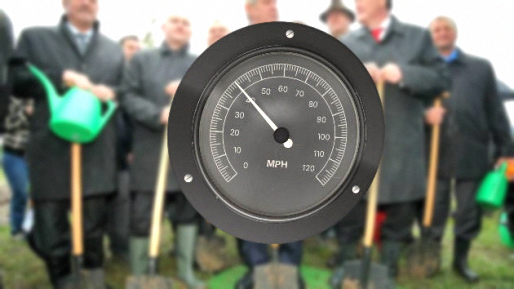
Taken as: mph 40
